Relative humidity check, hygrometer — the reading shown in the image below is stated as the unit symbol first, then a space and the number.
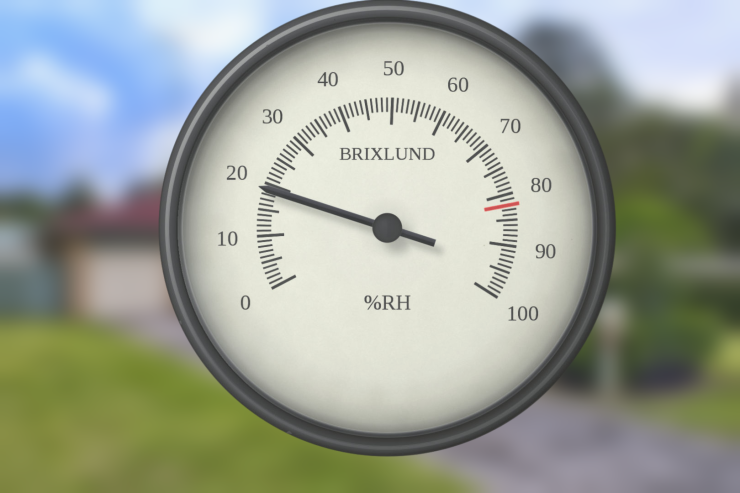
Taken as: % 19
